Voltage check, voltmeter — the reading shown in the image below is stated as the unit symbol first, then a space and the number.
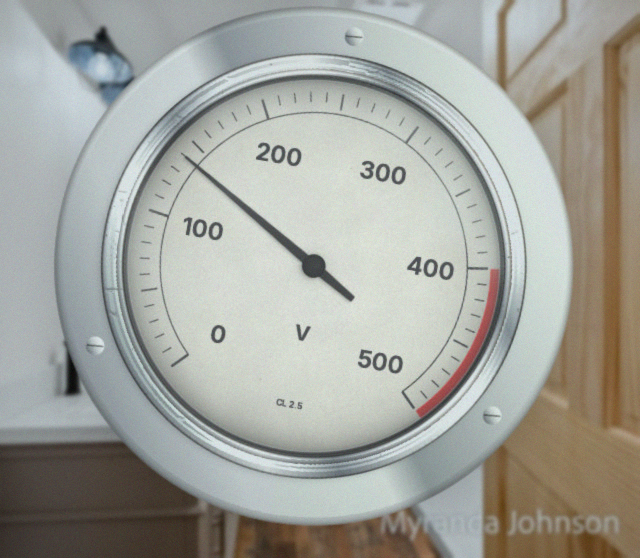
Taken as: V 140
